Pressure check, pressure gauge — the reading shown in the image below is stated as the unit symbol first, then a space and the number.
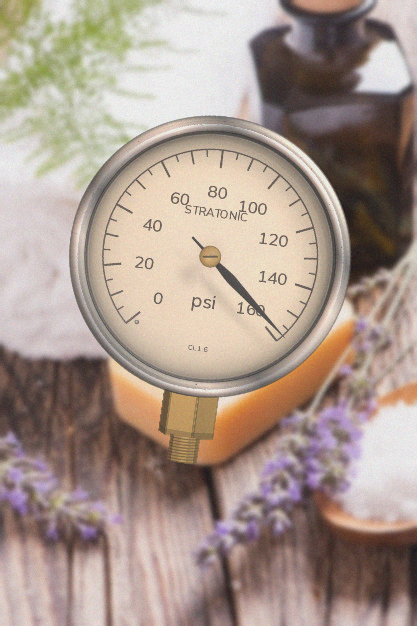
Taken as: psi 157.5
